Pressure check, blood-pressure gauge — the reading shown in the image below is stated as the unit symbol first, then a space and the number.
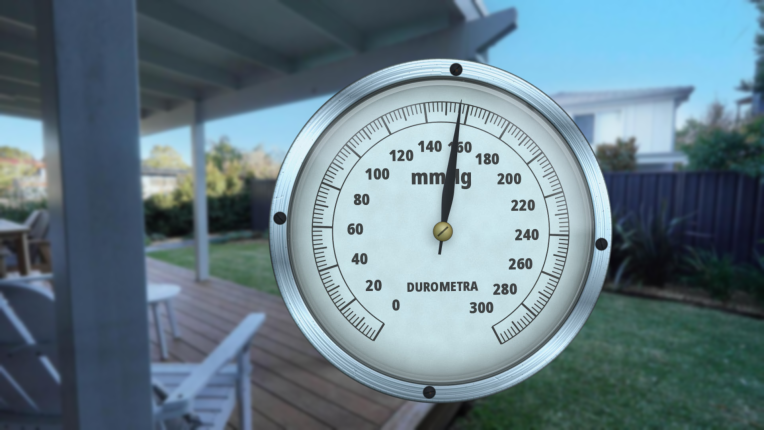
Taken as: mmHg 156
